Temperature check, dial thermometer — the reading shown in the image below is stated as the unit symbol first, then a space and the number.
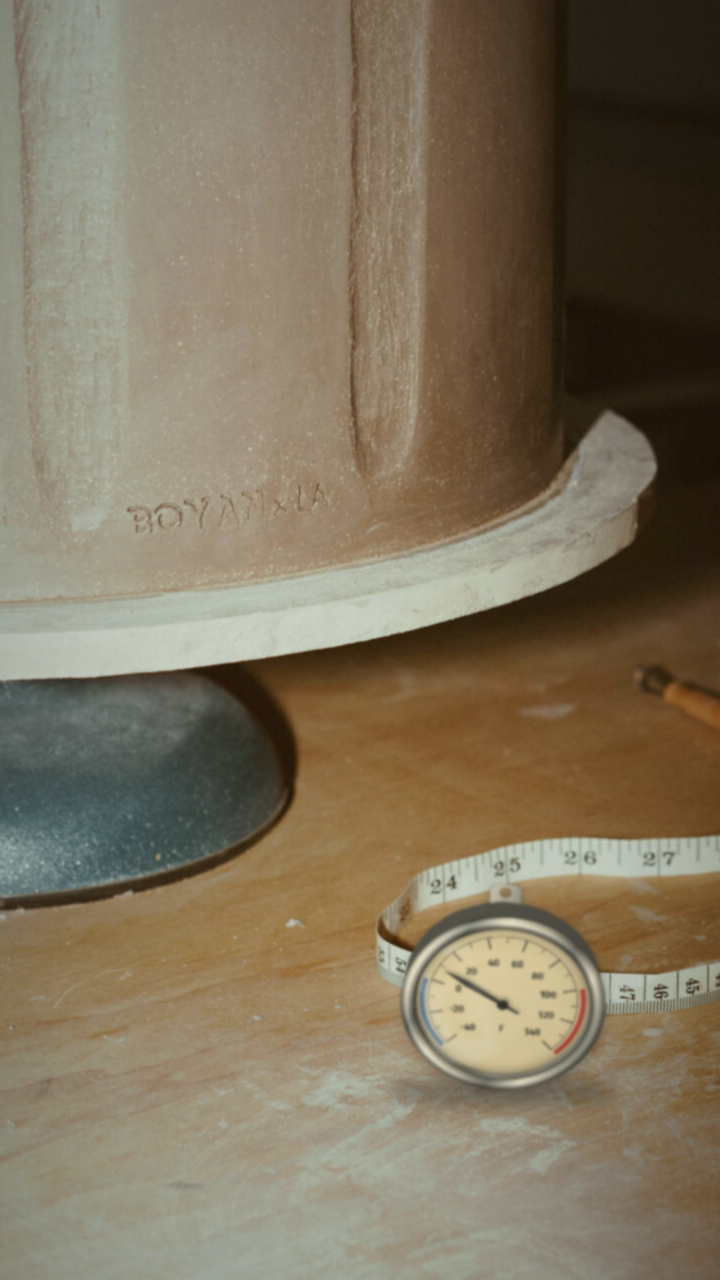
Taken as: °F 10
